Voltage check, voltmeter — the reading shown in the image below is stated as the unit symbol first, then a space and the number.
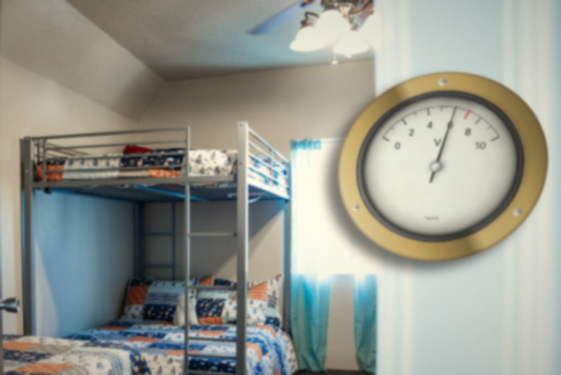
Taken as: V 6
